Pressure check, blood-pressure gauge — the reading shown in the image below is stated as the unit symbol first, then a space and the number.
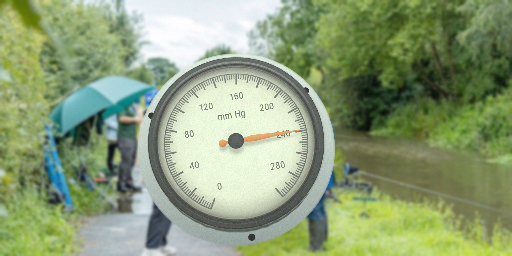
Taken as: mmHg 240
